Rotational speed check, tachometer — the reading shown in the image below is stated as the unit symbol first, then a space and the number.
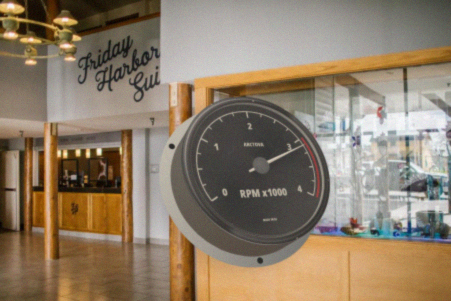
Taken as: rpm 3125
